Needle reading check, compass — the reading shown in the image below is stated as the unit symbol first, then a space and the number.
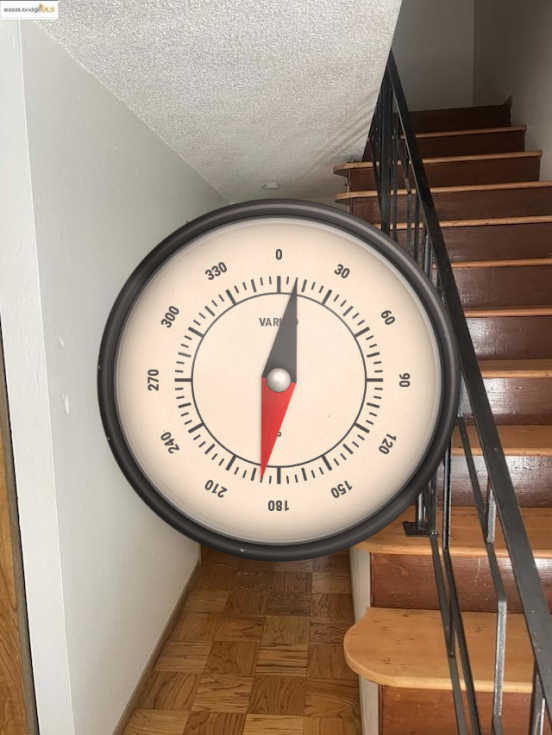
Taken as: ° 190
